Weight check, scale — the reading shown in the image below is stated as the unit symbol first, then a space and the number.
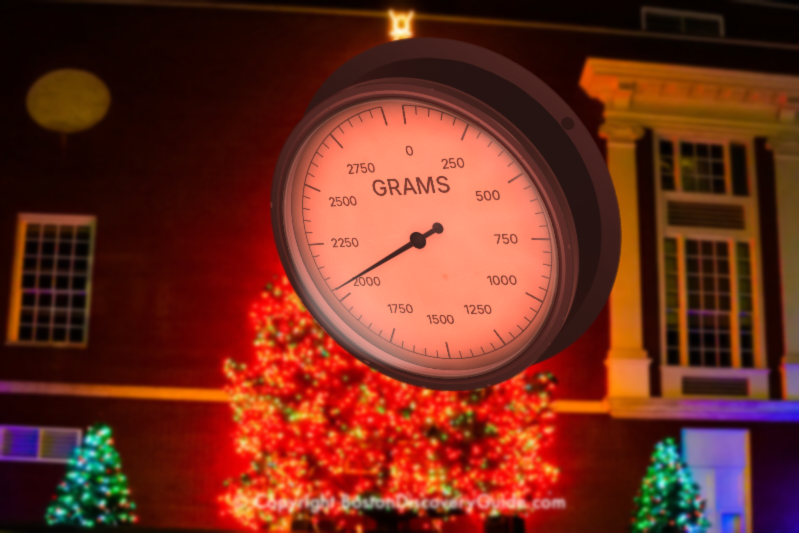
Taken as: g 2050
